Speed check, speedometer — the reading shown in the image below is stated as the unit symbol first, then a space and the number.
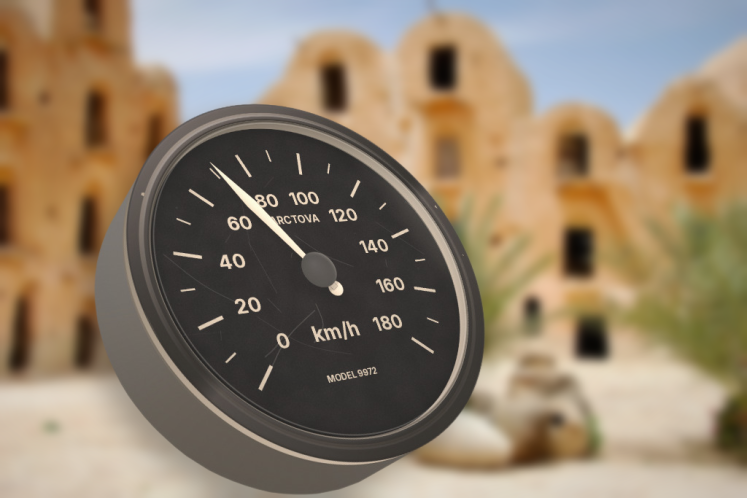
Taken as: km/h 70
